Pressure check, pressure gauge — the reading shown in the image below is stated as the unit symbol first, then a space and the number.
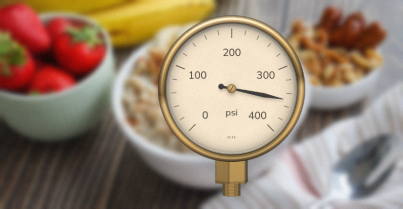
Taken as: psi 350
